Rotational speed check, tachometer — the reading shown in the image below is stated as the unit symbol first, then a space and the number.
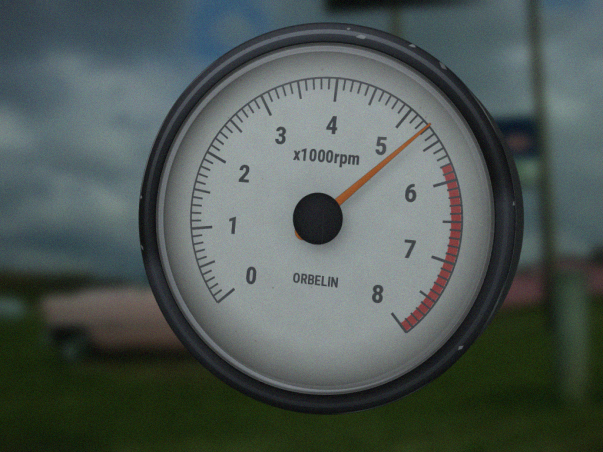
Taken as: rpm 5300
